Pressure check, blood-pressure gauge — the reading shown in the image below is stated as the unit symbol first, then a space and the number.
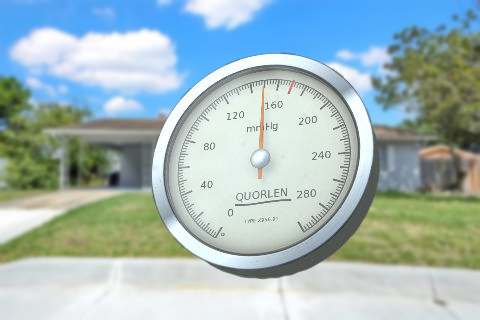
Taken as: mmHg 150
